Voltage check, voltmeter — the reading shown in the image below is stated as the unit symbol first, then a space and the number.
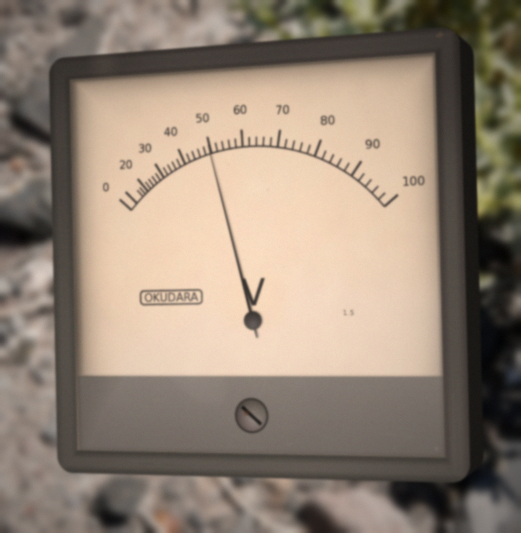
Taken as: V 50
